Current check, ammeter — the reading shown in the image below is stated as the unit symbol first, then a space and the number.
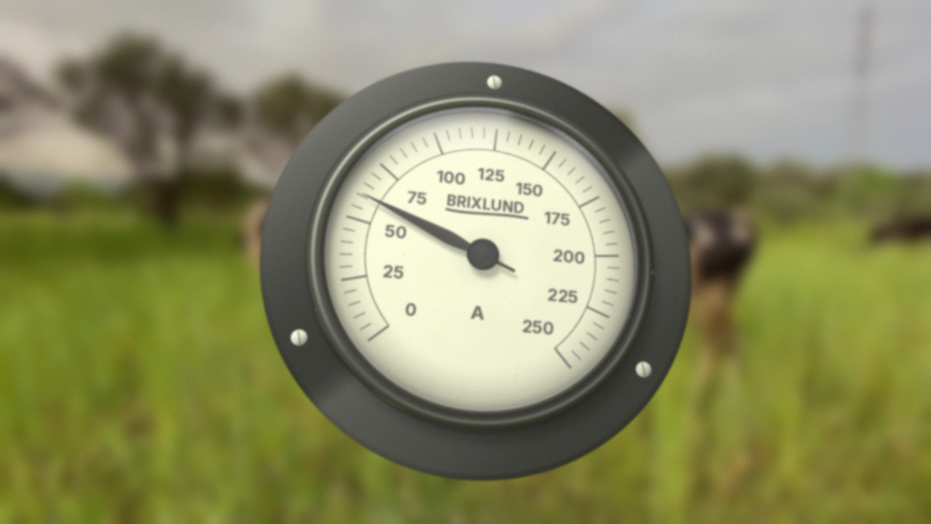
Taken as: A 60
